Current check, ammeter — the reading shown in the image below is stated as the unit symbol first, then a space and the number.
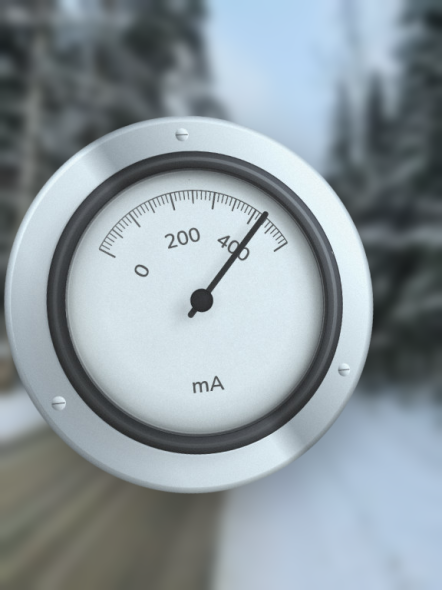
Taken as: mA 420
